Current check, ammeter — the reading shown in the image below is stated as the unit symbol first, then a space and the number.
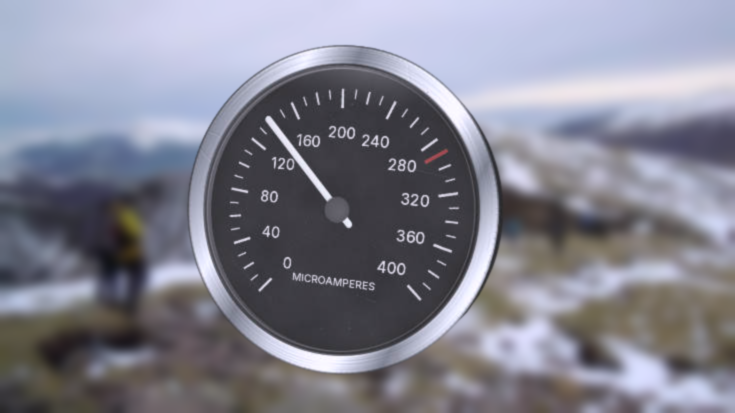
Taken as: µA 140
